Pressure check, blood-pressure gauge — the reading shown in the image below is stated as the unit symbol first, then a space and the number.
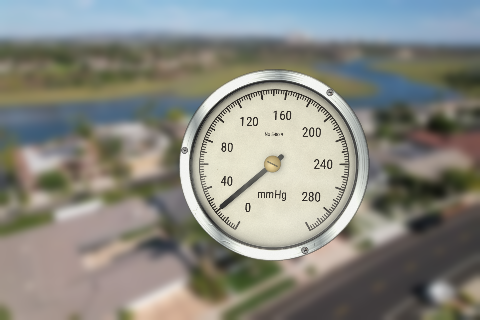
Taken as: mmHg 20
